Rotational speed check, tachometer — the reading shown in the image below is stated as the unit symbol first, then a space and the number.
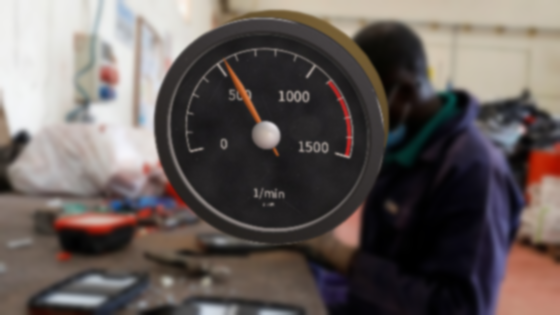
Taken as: rpm 550
